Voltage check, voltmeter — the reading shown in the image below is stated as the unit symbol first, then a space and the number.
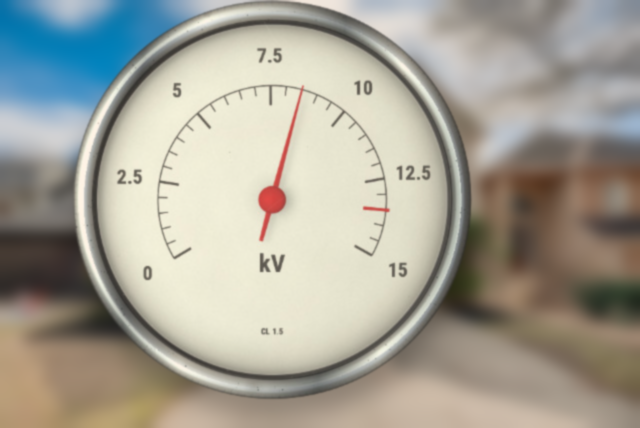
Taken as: kV 8.5
